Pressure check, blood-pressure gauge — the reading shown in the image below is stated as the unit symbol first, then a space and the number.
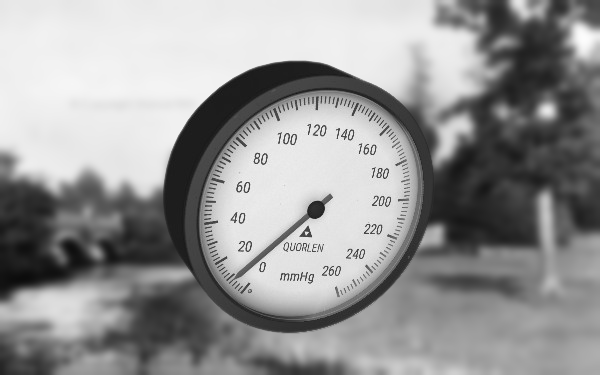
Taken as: mmHg 10
